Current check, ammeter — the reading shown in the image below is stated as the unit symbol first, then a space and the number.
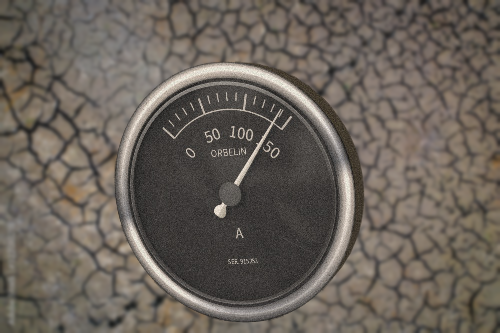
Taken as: A 140
